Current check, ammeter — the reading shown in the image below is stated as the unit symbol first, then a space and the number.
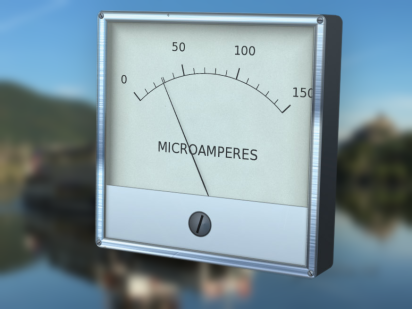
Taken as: µA 30
